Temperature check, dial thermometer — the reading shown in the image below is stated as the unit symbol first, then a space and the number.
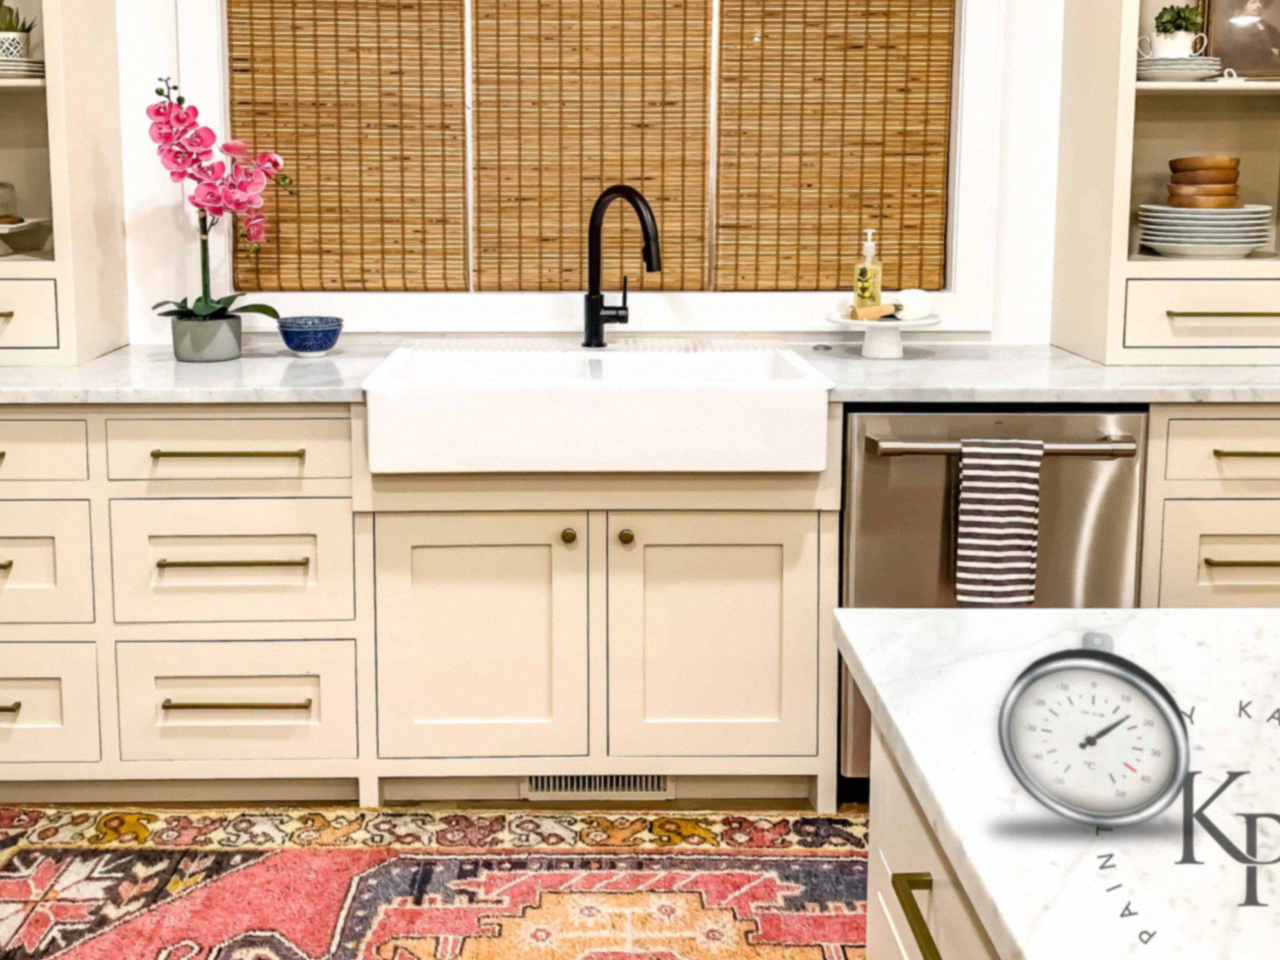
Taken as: °C 15
